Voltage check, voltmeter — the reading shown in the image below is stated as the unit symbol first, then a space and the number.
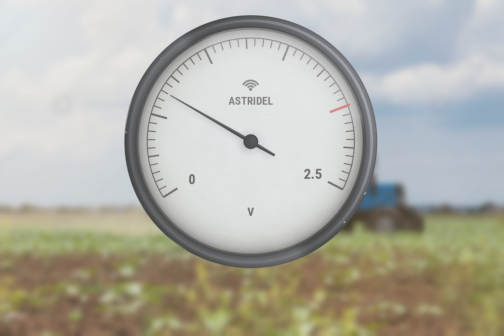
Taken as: V 0.65
